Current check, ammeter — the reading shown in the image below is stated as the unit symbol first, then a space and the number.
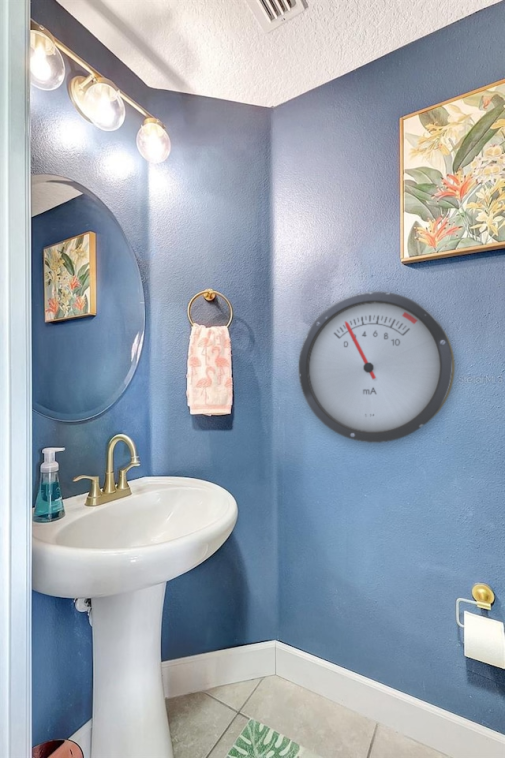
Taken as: mA 2
